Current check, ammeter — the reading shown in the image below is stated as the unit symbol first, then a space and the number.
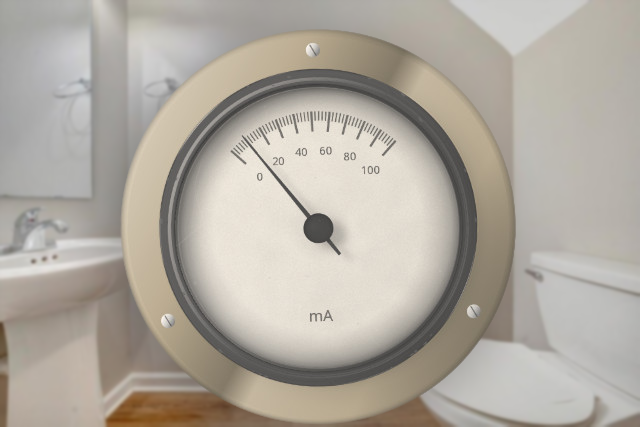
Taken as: mA 10
